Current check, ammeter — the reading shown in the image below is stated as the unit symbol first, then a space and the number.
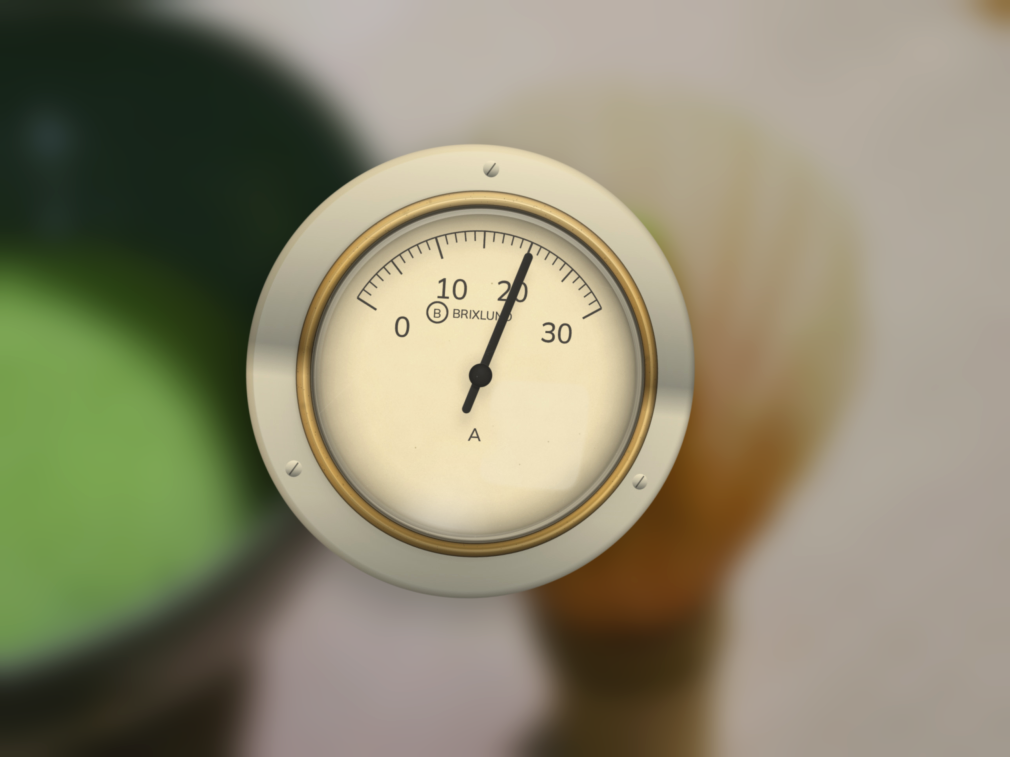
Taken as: A 20
